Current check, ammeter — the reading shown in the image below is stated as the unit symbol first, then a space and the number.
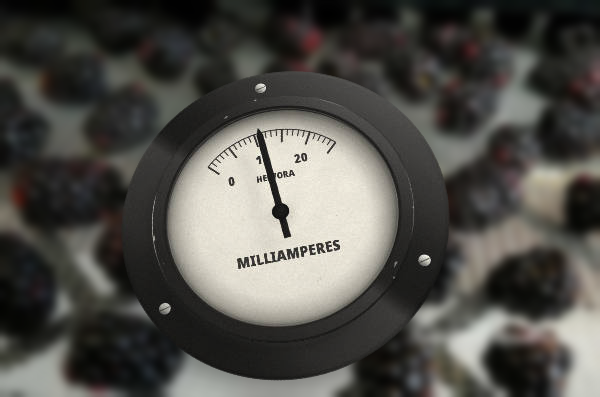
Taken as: mA 11
